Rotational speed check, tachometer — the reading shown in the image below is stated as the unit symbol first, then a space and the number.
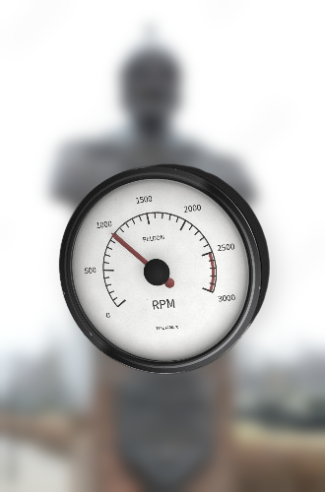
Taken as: rpm 1000
